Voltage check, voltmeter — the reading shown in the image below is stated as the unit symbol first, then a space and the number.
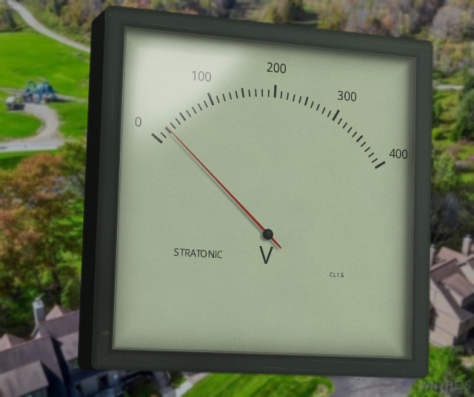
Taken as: V 20
